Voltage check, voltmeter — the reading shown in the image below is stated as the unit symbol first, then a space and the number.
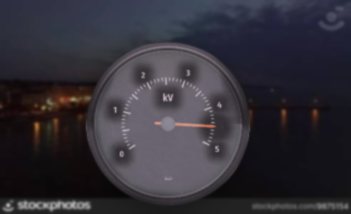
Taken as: kV 4.5
